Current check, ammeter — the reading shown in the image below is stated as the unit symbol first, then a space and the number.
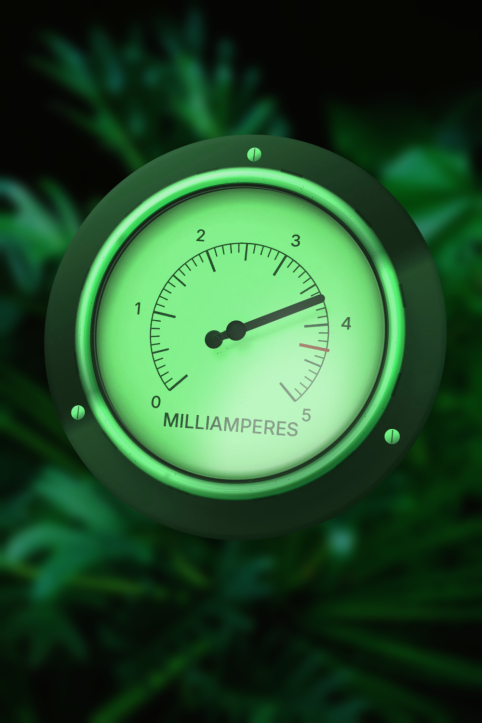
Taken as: mA 3.7
